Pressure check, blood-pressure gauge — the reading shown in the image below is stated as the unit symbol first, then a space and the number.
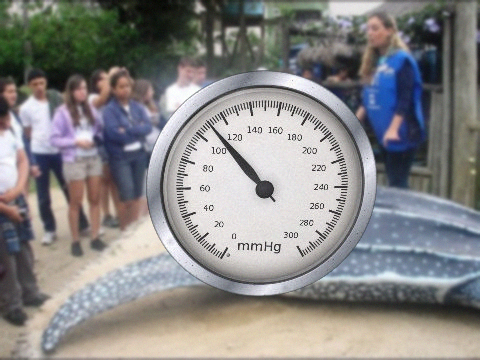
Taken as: mmHg 110
